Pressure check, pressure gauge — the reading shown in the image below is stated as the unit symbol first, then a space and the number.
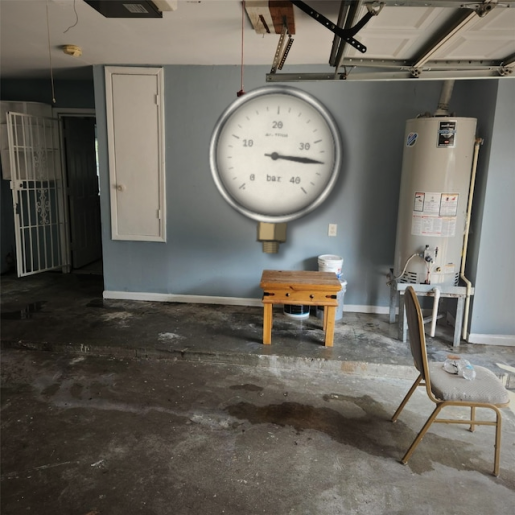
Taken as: bar 34
